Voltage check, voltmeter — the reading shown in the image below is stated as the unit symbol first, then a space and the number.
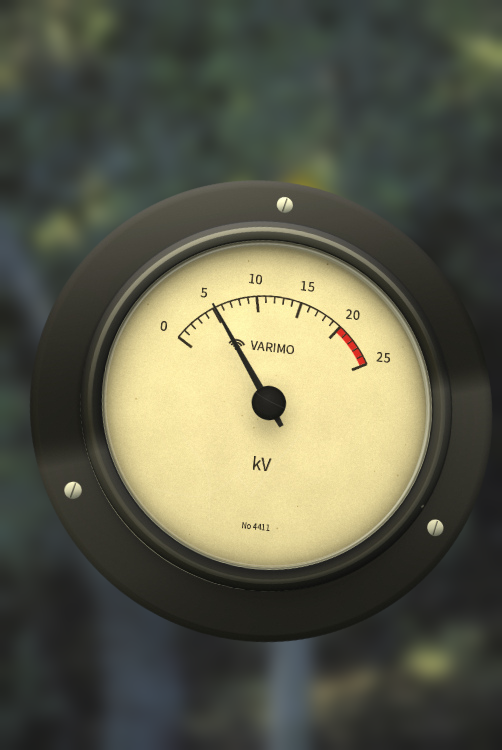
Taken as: kV 5
